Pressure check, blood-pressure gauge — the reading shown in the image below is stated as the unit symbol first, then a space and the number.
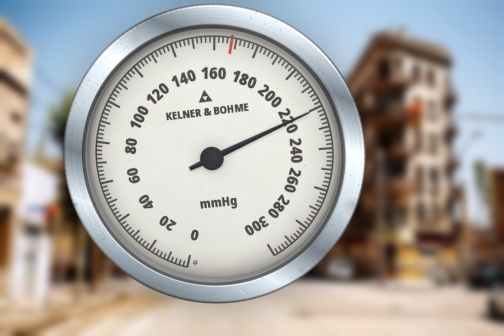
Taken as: mmHg 220
